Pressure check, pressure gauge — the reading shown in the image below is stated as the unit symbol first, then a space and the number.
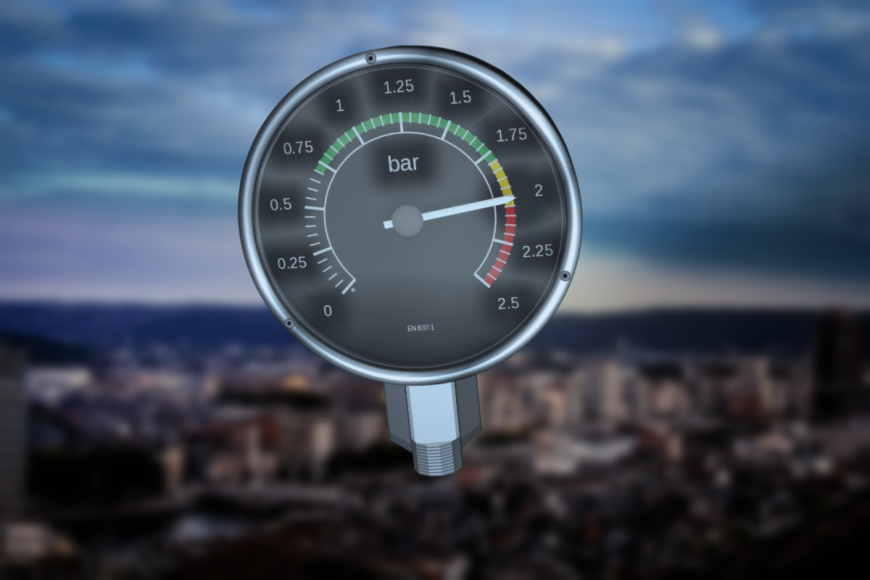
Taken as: bar 2
